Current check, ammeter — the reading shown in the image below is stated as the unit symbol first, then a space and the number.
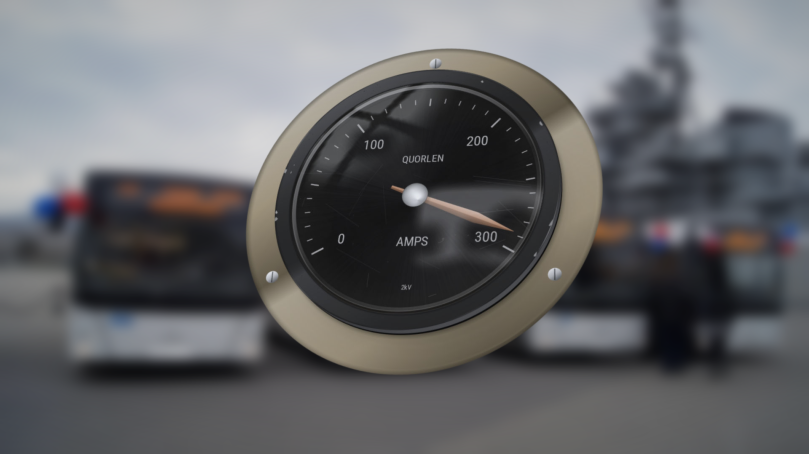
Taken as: A 290
